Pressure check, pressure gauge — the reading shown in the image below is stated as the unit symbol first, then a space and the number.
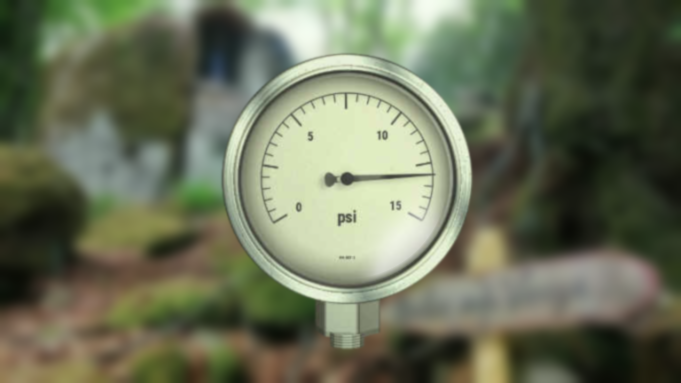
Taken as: psi 13
